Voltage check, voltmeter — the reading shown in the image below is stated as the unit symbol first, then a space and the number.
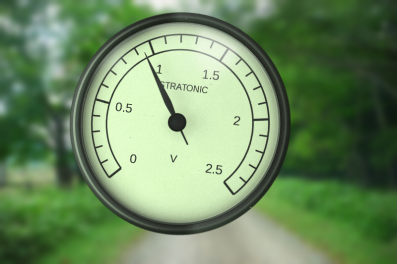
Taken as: V 0.95
